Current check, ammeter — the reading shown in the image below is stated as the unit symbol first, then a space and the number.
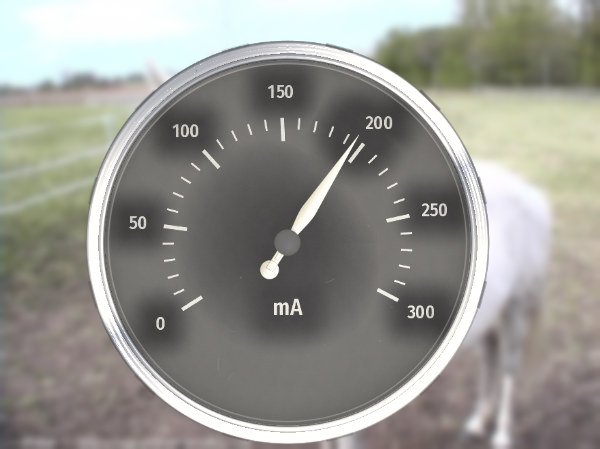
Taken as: mA 195
